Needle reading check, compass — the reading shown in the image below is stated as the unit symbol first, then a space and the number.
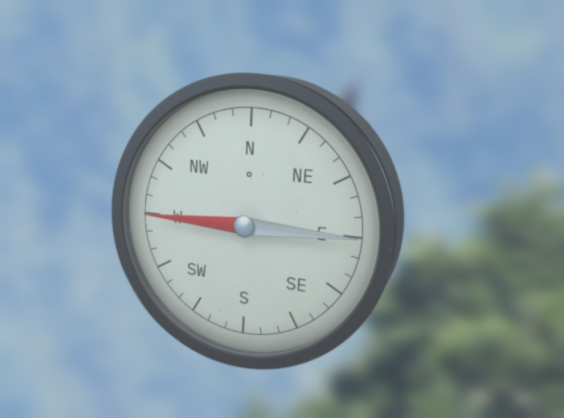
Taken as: ° 270
